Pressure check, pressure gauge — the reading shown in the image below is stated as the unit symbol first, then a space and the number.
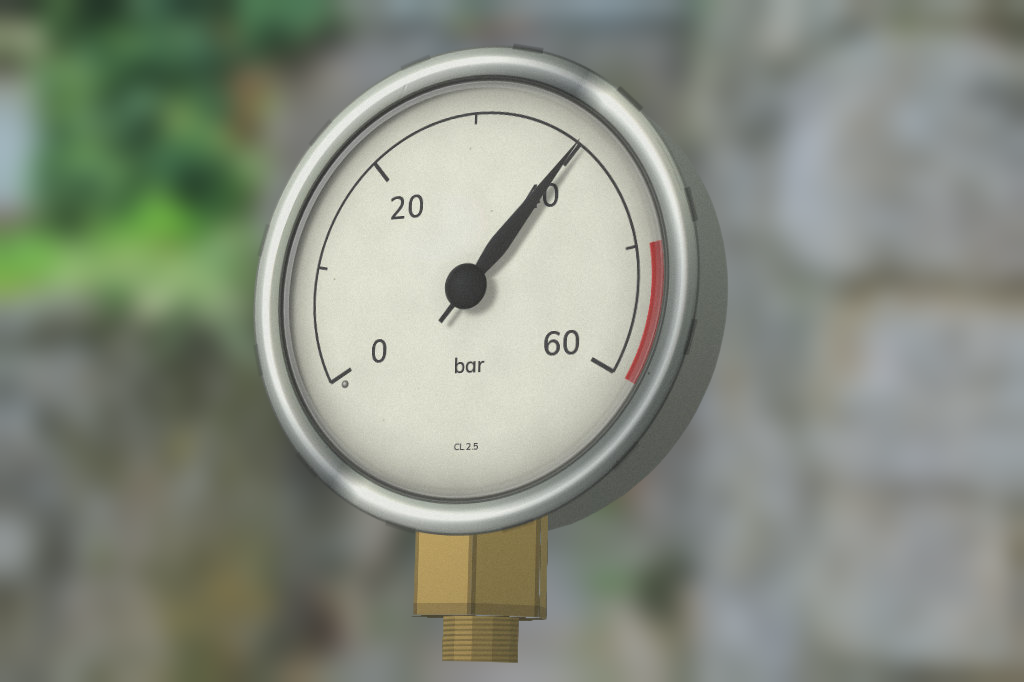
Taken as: bar 40
